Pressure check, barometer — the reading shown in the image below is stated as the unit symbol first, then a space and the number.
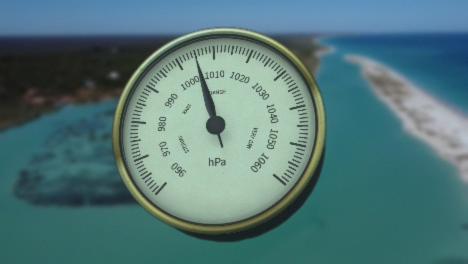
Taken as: hPa 1005
